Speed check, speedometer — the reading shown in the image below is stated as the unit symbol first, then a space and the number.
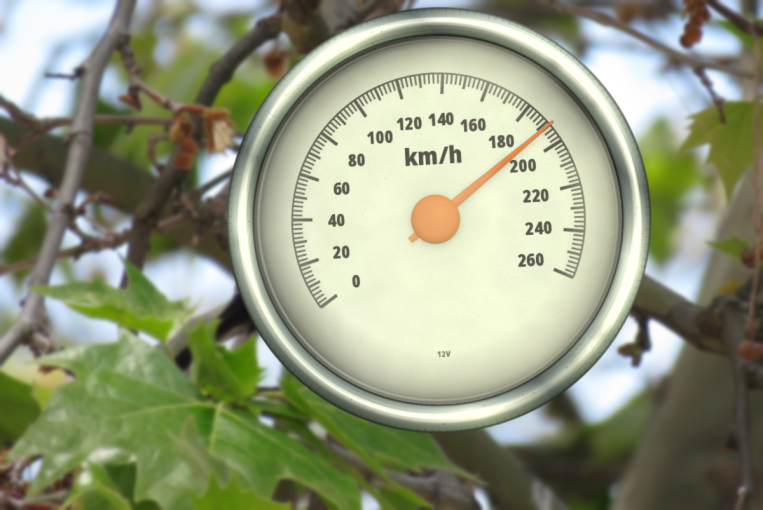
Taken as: km/h 192
